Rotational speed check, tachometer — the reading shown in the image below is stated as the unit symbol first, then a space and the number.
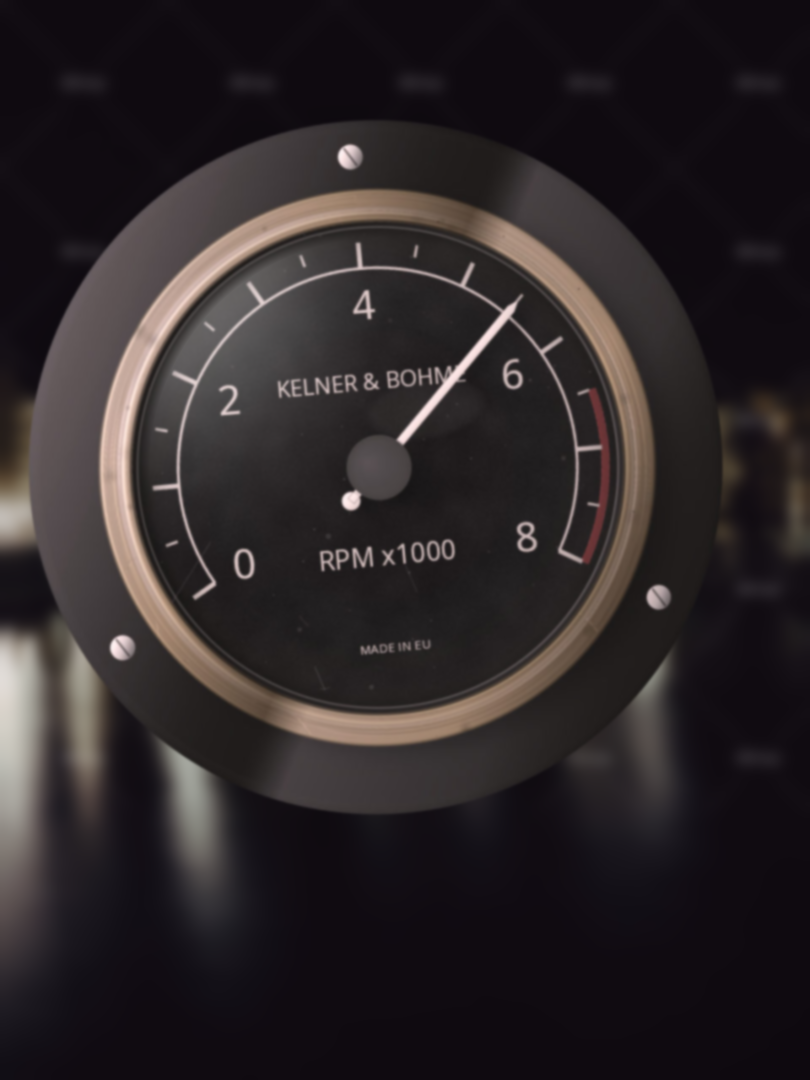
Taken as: rpm 5500
